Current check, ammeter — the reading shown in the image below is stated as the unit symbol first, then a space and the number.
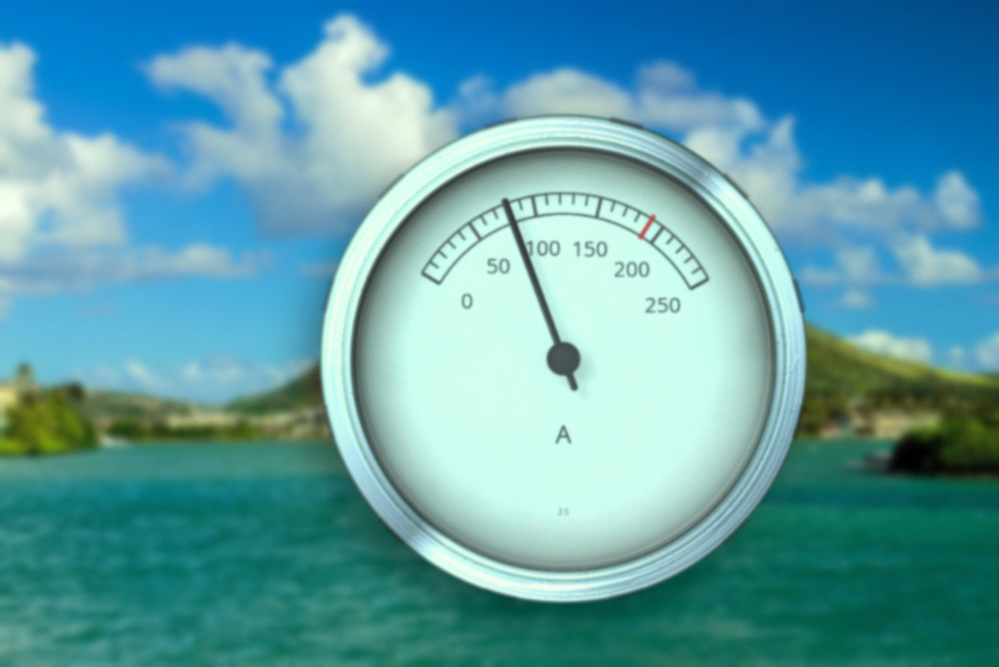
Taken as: A 80
